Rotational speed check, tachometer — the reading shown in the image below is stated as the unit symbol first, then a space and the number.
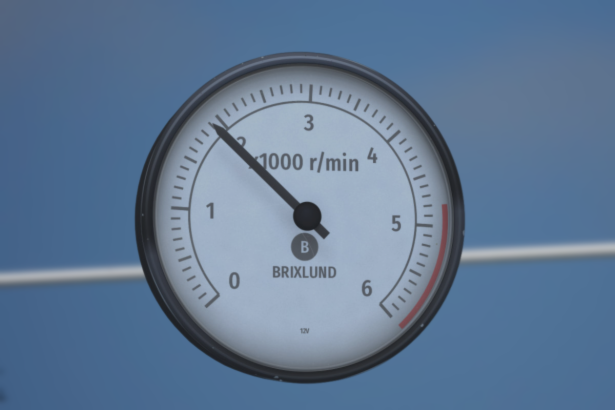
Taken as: rpm 1900
